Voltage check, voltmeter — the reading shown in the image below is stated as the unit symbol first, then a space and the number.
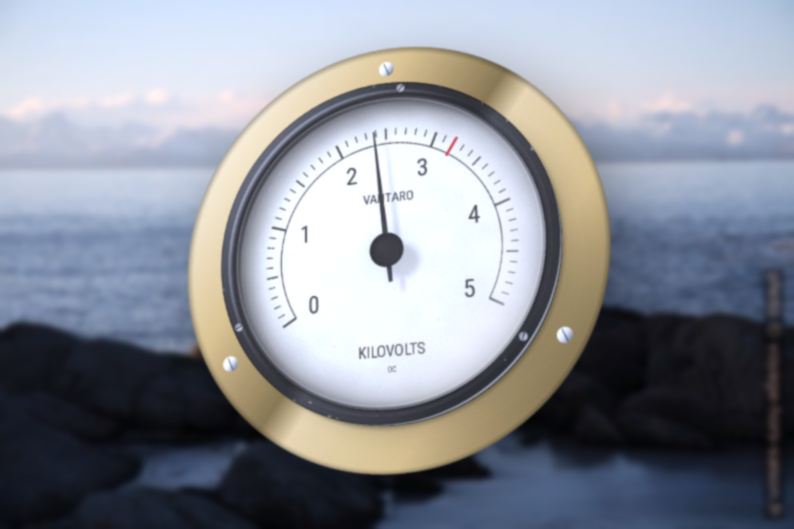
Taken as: kV 2.4
